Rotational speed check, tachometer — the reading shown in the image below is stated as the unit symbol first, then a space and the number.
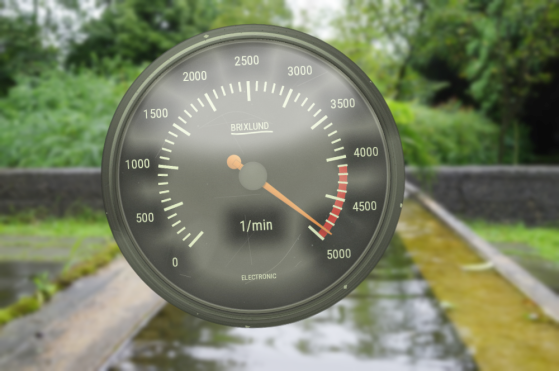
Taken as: rpm 4900
